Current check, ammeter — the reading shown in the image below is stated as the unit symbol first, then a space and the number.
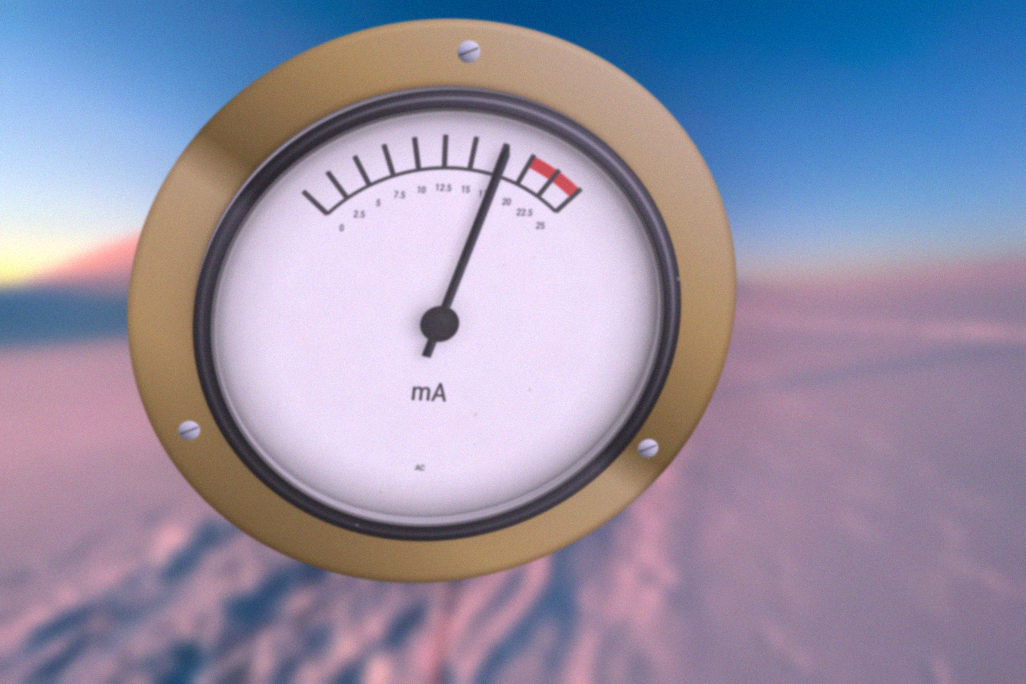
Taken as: mA 17.5
